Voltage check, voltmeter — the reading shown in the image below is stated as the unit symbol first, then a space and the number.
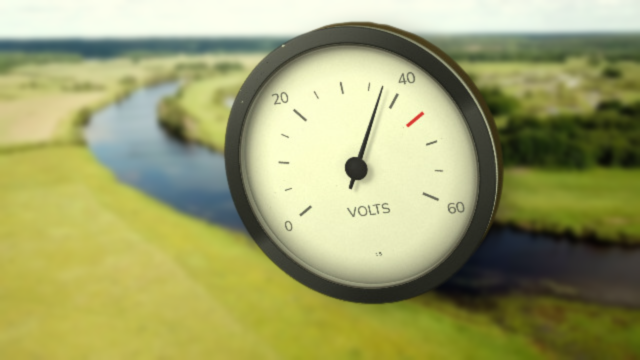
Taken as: V 37.5
